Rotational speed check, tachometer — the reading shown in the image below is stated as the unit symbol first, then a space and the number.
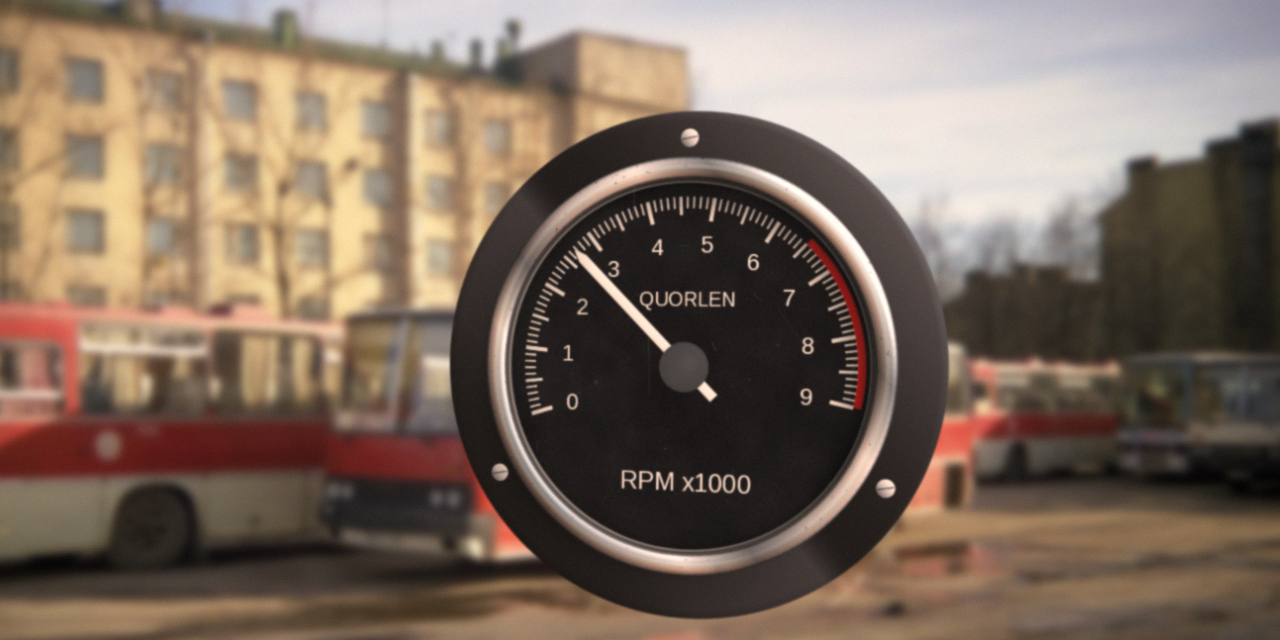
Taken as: rpm 2700
